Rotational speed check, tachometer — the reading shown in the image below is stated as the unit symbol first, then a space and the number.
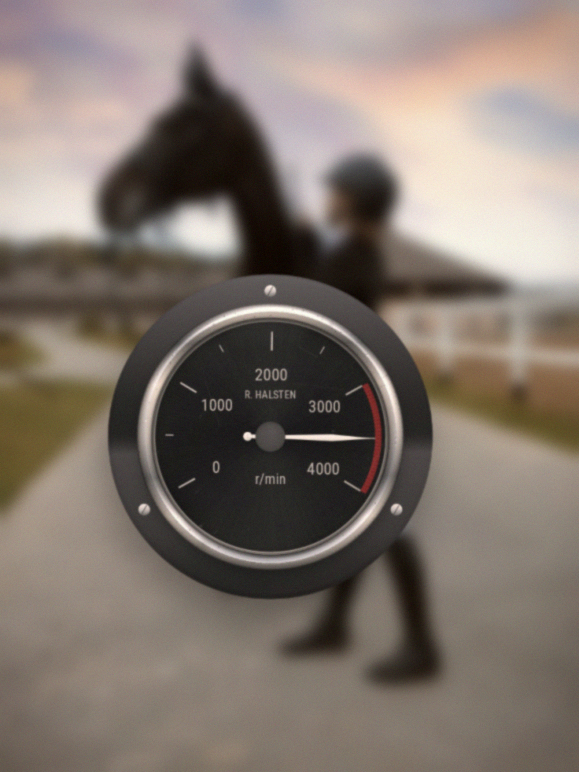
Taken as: rpm 3500
